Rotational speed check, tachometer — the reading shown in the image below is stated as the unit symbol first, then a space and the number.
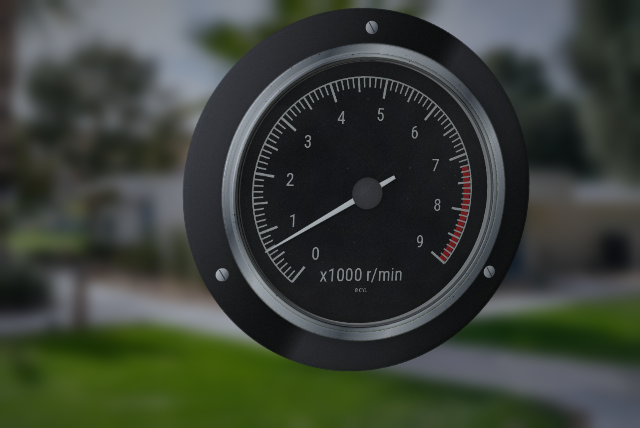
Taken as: rpm 700
